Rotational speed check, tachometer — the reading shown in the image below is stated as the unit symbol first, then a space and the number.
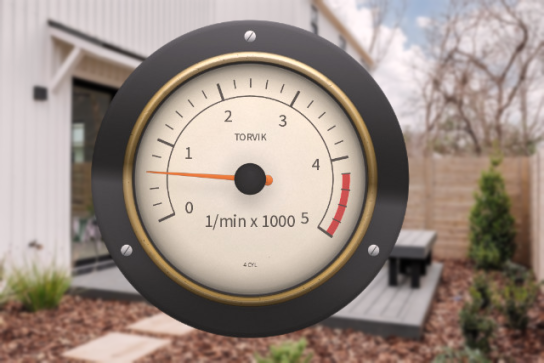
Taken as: rpm 600
